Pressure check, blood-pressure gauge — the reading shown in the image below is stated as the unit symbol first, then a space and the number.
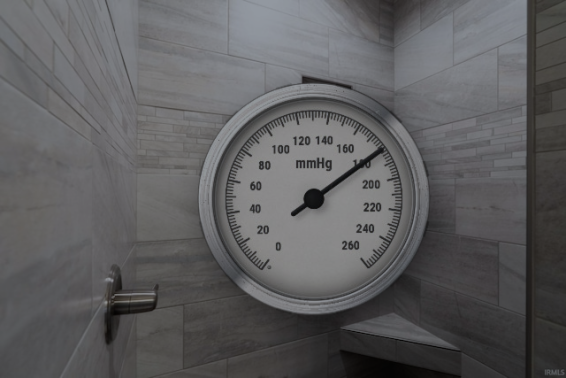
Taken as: mmHg 180
